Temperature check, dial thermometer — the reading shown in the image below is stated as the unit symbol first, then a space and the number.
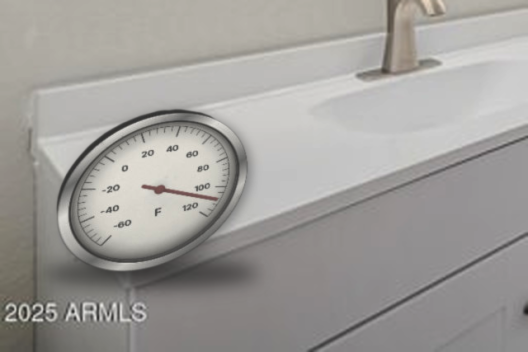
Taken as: °F 108
